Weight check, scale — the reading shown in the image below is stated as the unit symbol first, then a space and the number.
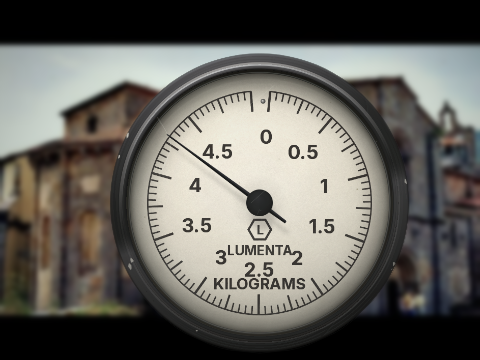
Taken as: kg 4.3
